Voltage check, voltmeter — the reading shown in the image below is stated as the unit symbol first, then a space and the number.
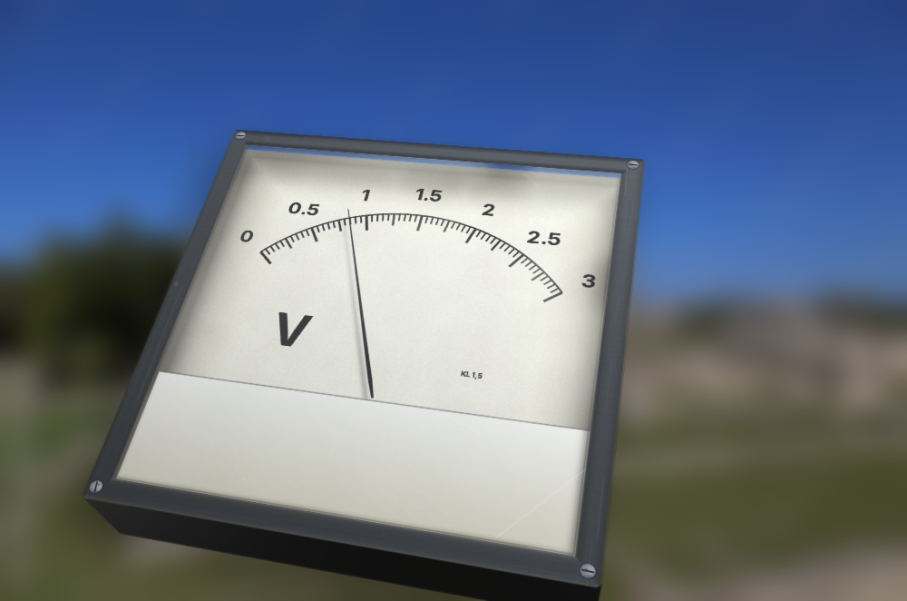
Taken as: V 0.85
